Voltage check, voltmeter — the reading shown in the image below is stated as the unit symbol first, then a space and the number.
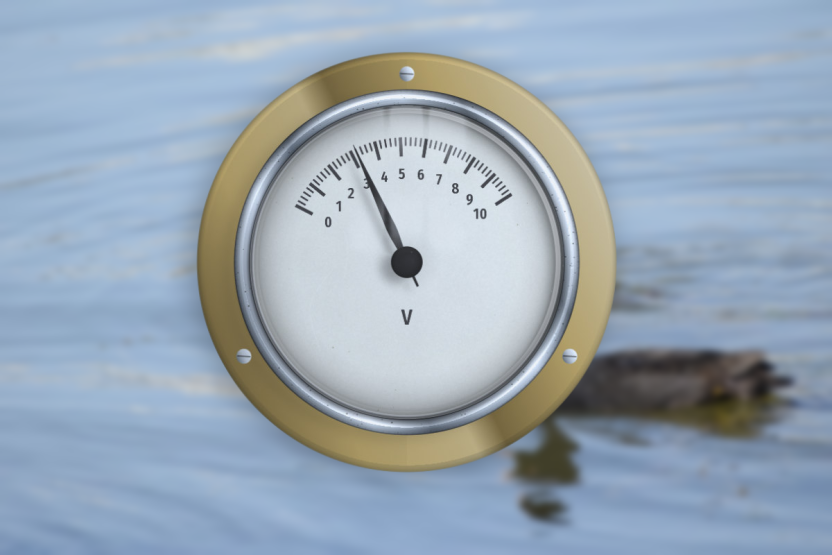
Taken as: V 3.2
